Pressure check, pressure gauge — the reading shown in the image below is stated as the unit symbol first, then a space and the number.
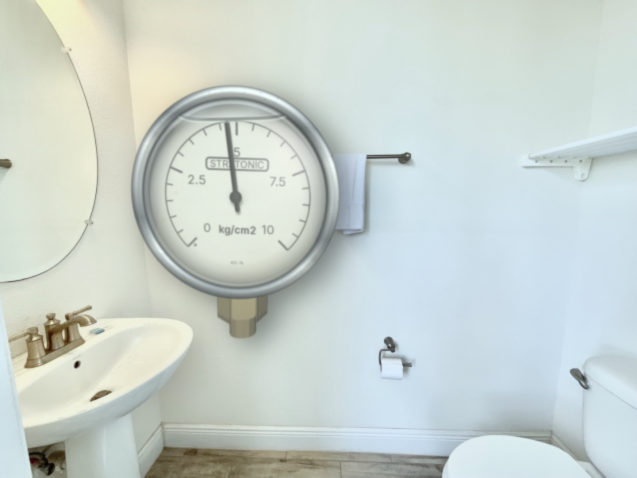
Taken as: kg/cm² 4.75
